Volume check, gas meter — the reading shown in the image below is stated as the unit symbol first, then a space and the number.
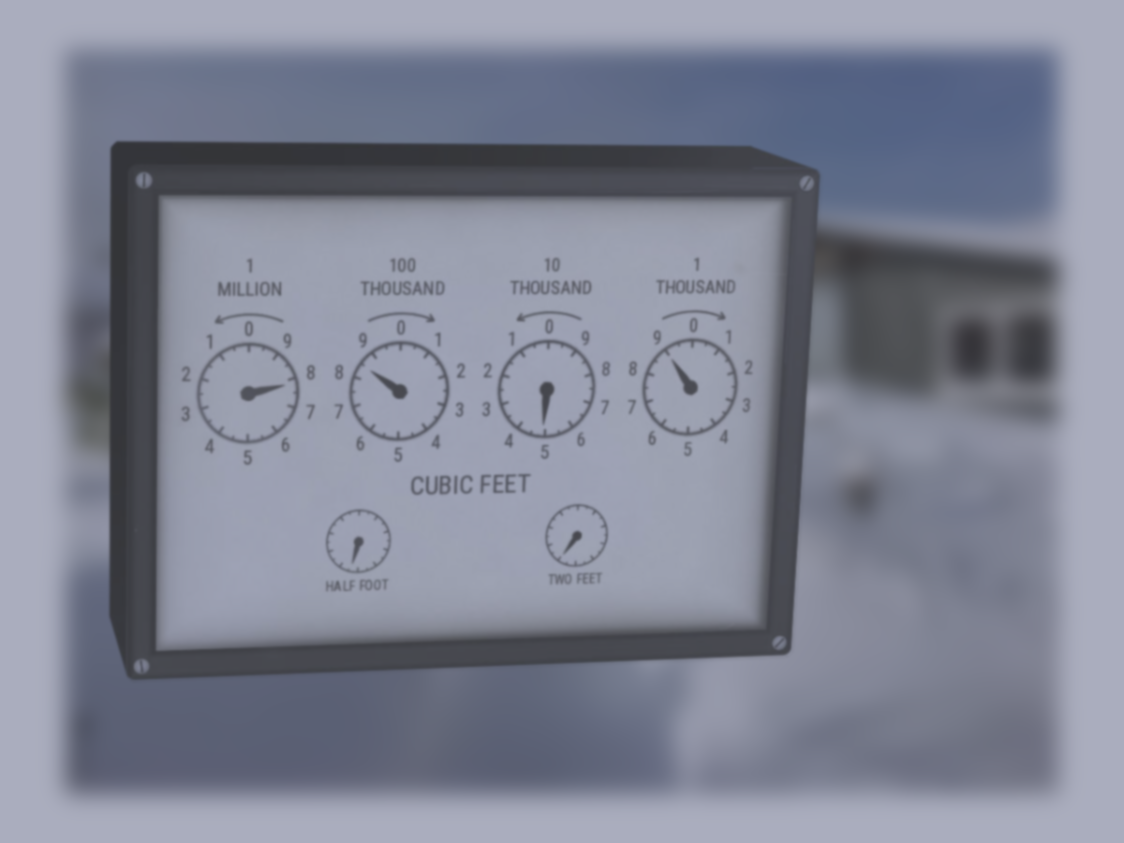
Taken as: ft³ 784900
